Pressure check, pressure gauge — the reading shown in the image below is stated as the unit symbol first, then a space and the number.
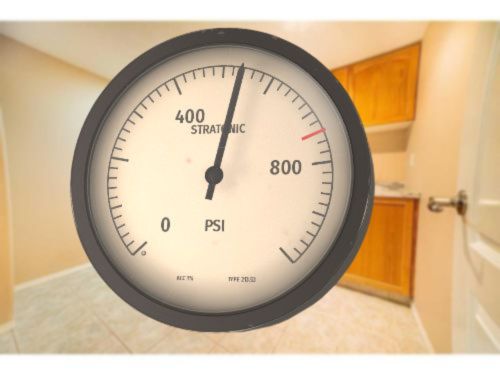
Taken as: psi 540
